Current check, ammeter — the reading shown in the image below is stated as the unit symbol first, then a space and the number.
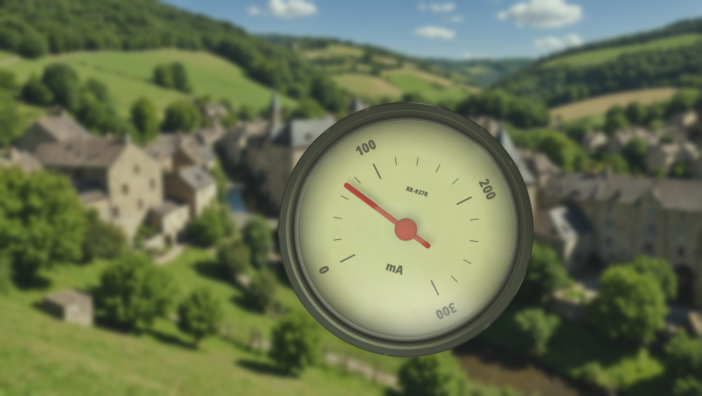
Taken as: mA 70
